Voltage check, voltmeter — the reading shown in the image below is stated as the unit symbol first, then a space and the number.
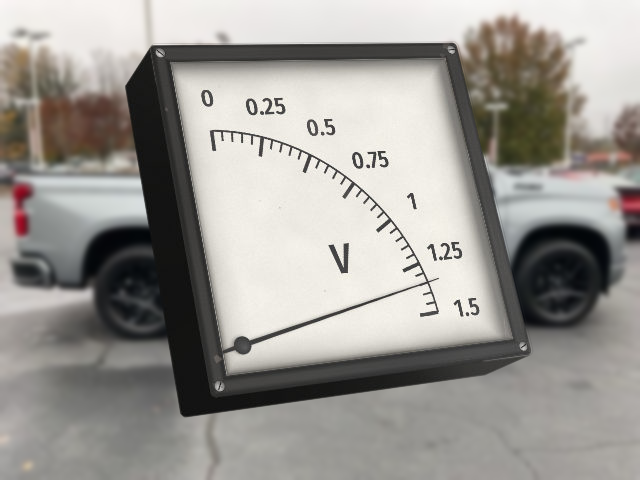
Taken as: V 1.35
